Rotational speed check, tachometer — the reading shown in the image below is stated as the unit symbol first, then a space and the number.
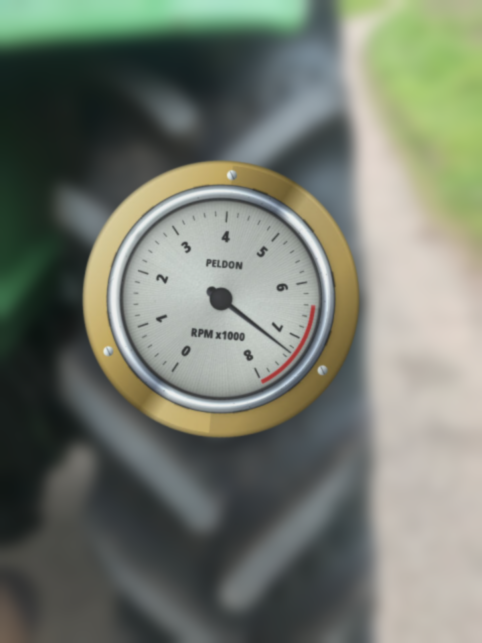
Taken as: rpm 7300
